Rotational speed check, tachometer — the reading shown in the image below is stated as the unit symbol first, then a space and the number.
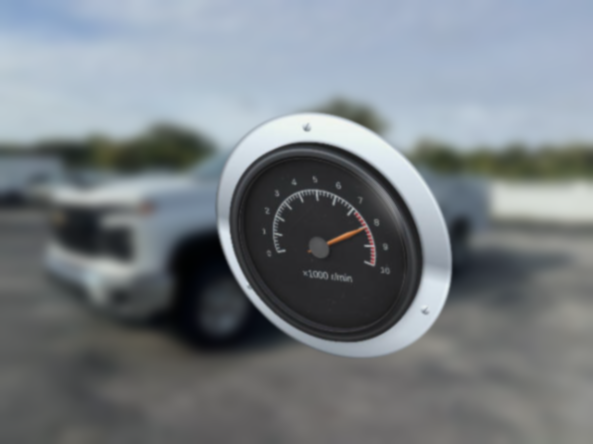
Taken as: rpm 8000
